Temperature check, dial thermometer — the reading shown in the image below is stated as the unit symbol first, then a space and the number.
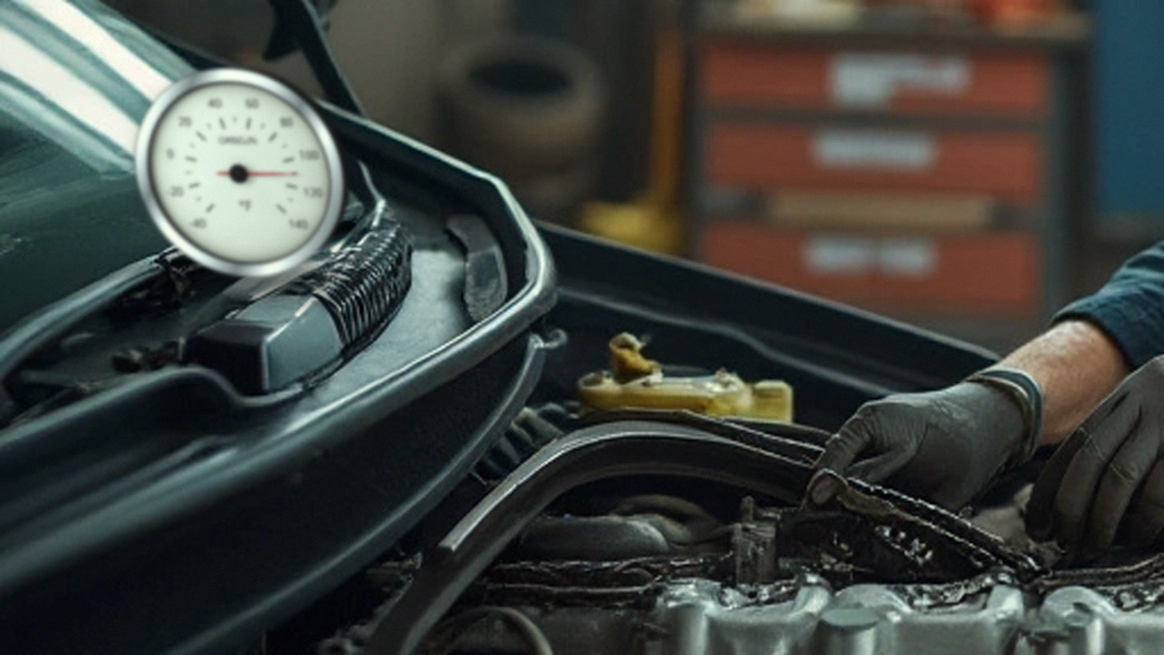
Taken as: °F 110
